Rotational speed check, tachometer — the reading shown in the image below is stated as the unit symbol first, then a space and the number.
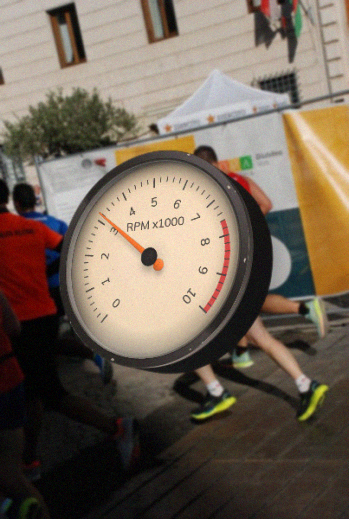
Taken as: rpm 3200
